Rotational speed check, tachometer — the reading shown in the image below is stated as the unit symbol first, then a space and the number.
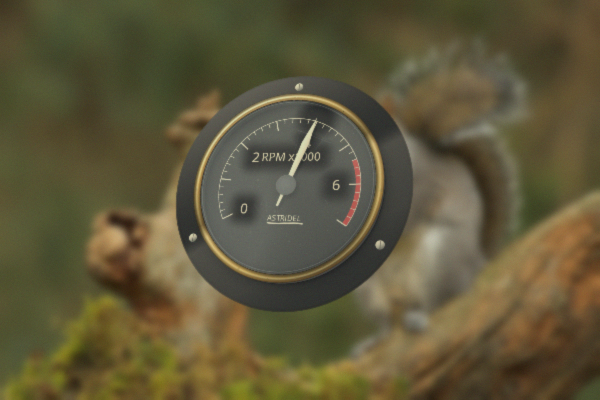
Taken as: rpm 4000
